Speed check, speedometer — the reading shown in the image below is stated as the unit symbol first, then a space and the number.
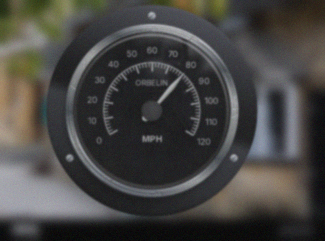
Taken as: mph 80
